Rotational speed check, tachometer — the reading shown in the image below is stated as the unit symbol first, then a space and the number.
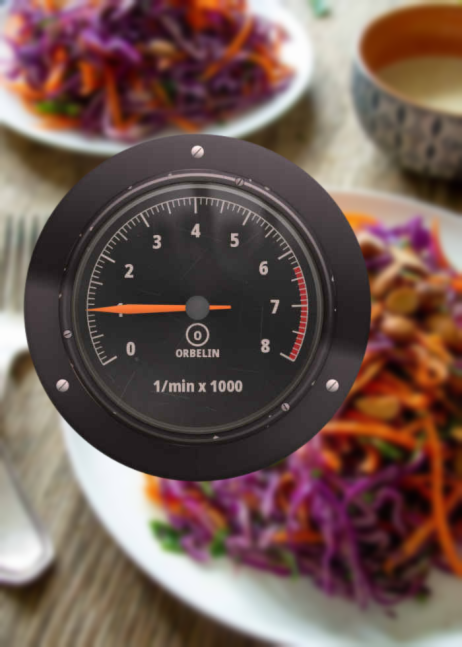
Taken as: rpm 1000
